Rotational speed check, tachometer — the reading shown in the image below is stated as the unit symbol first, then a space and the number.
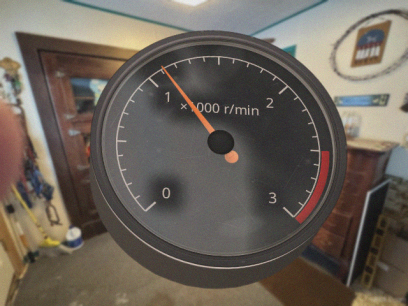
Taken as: rpm 1100
